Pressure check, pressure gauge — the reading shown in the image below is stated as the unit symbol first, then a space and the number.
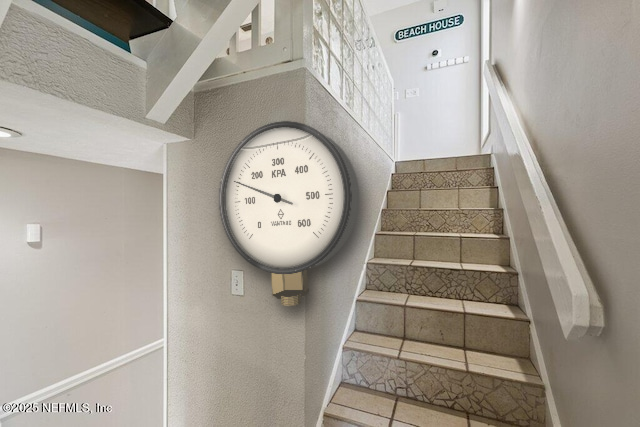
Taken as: kPa 150
